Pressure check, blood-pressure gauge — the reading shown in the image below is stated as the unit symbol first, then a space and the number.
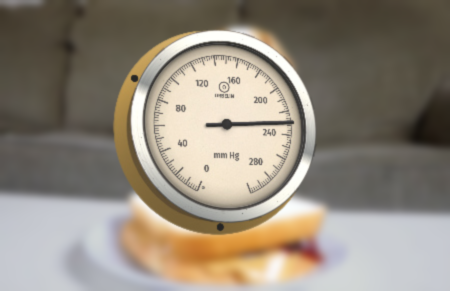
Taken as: mmHg 230
